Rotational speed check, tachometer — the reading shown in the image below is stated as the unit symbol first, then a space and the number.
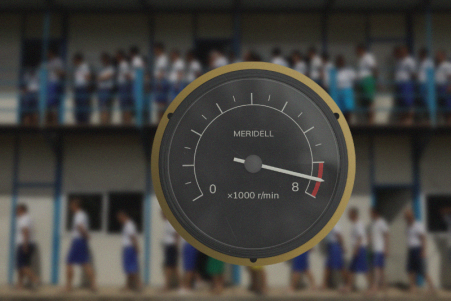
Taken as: rpm 7500
